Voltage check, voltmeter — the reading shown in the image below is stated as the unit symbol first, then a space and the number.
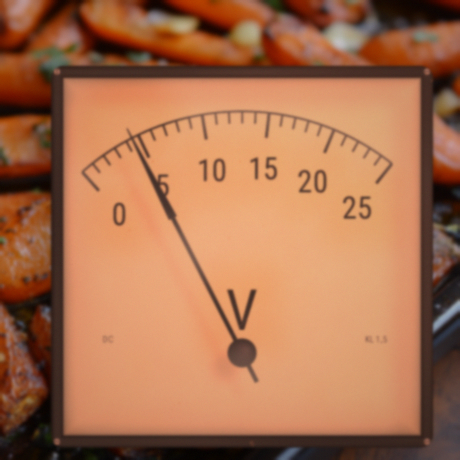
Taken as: V 4.5
